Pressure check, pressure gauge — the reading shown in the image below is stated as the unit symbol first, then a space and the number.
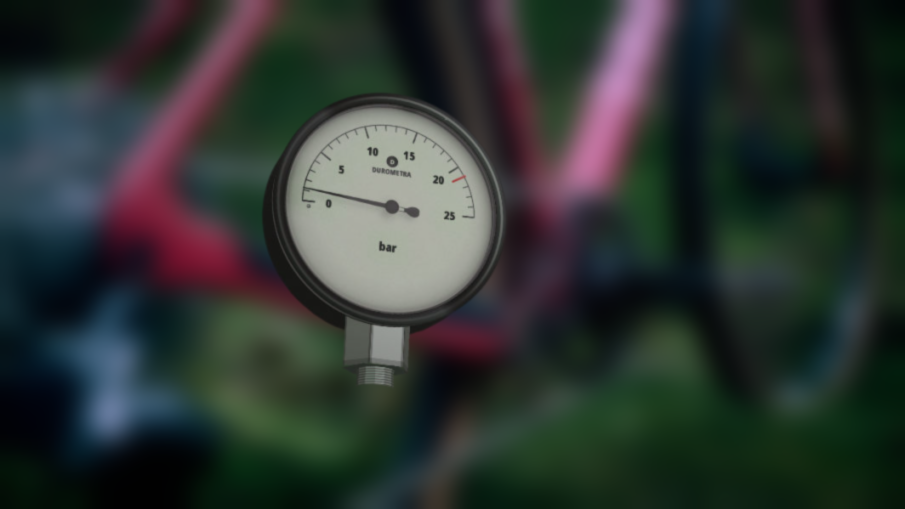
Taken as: bar 1
